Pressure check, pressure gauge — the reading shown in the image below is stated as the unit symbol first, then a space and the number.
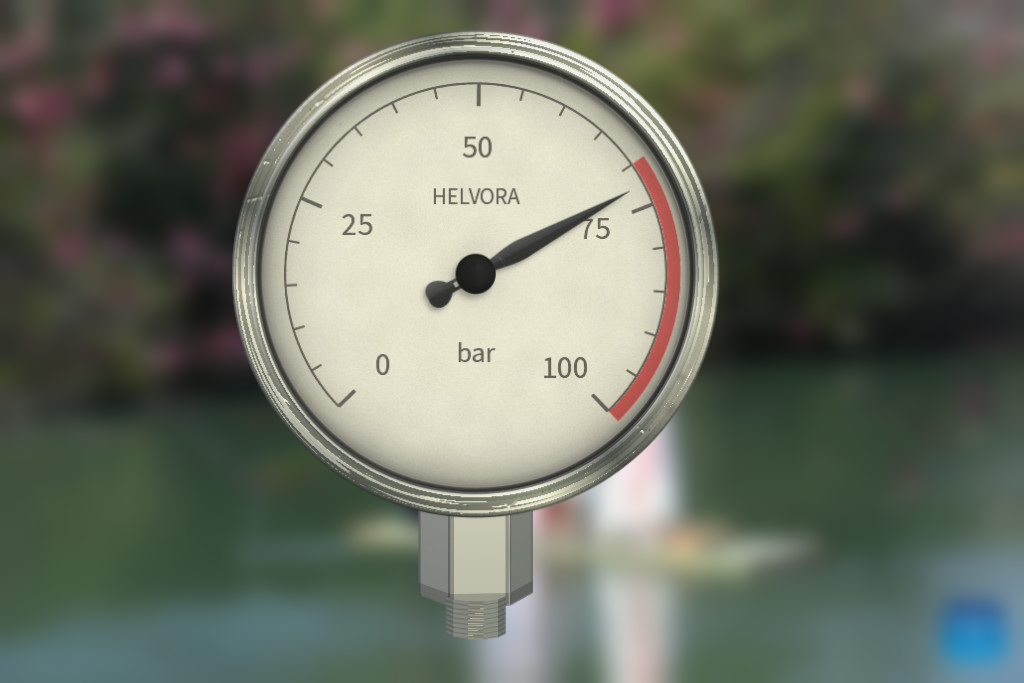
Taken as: bar 72.5
